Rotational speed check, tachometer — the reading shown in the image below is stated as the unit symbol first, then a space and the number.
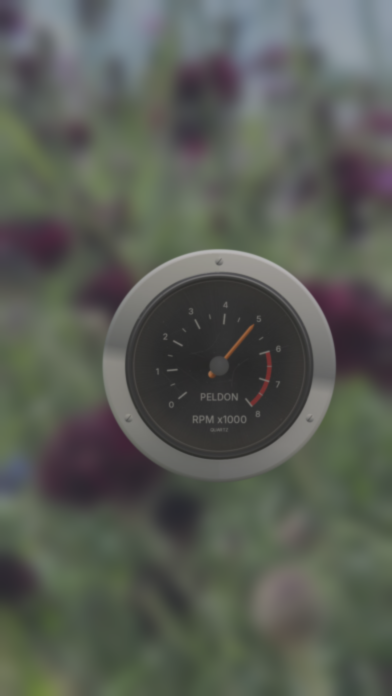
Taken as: rpm 5000
